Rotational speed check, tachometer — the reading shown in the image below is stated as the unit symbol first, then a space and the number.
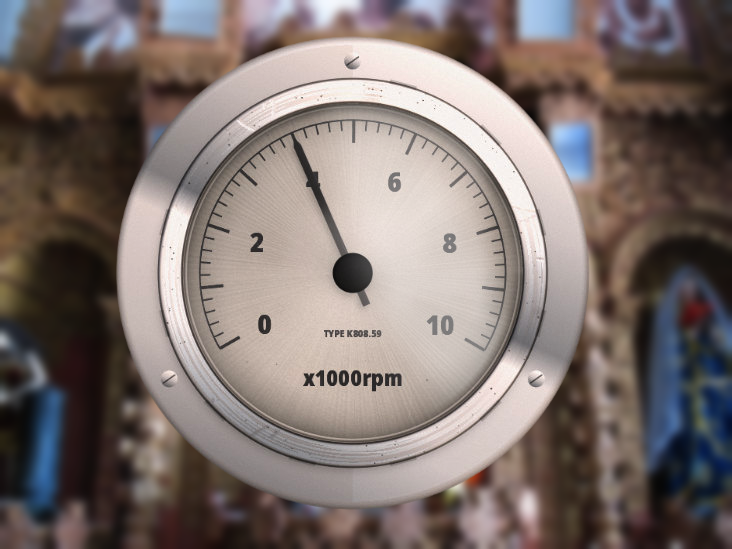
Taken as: rpm 4000
